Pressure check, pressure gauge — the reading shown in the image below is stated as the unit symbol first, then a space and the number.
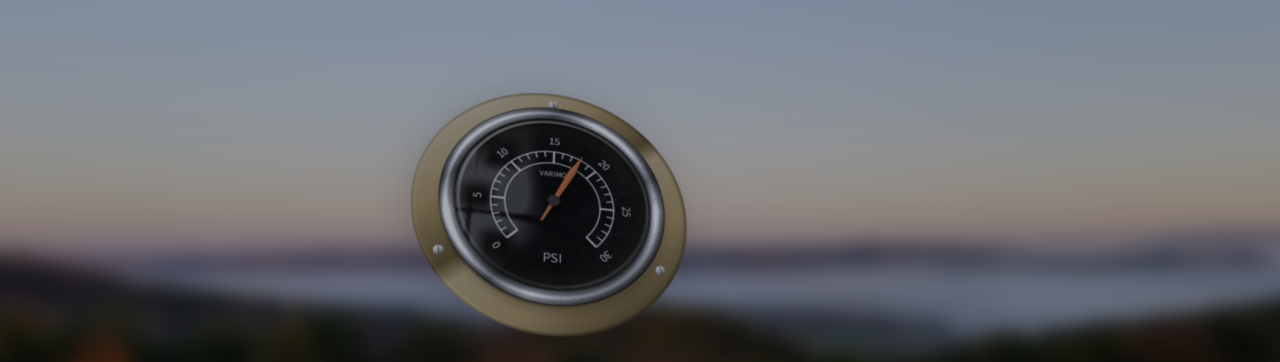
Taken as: psi 18
